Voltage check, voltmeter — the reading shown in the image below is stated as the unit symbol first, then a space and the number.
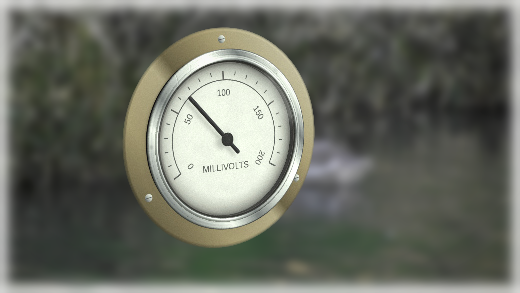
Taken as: mV 65
